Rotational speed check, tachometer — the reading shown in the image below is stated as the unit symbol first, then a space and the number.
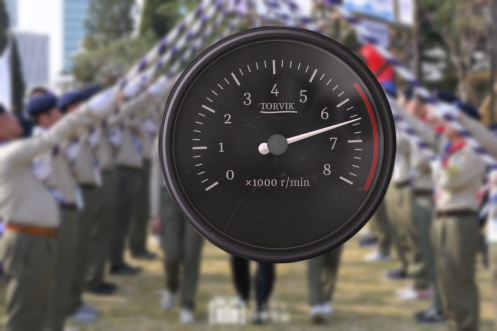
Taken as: rpm 6500
